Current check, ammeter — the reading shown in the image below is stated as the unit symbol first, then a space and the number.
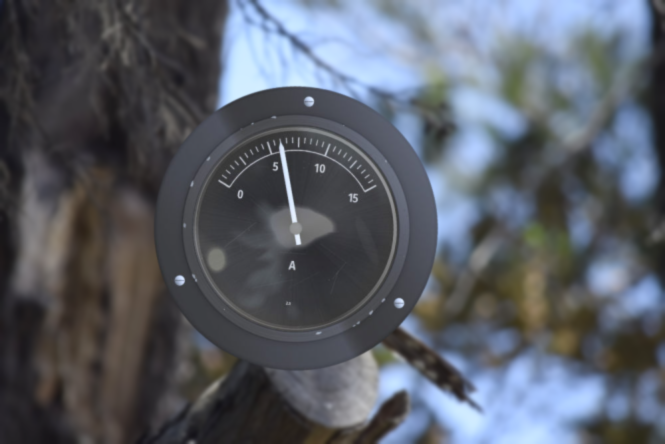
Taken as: A 6
